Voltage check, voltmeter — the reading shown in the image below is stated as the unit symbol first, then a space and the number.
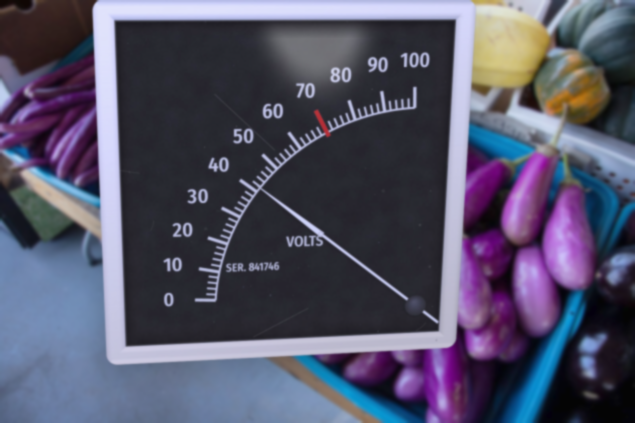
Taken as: V 42
